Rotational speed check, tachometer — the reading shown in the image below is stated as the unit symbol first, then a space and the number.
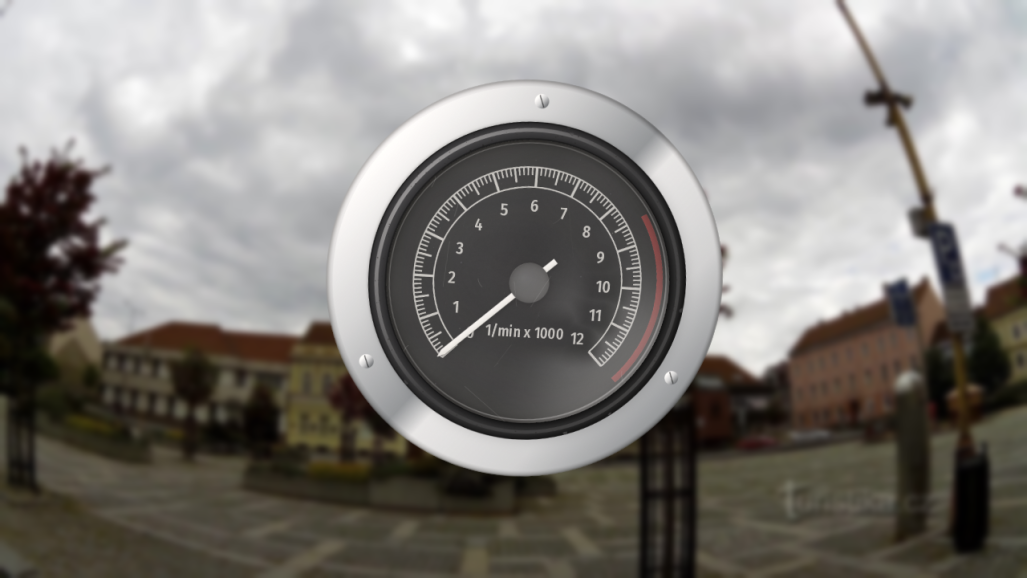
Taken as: rpm 100
